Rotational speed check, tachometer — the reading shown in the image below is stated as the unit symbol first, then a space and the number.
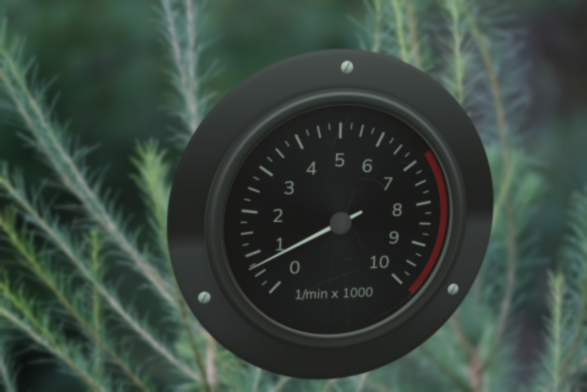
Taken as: rpm 750
